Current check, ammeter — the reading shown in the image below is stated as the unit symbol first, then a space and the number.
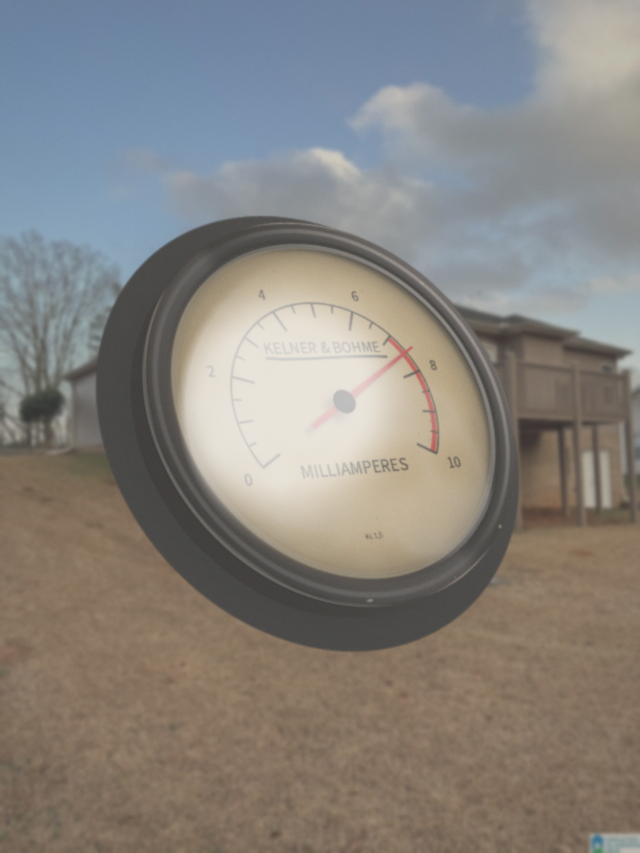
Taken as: mA 7.5
